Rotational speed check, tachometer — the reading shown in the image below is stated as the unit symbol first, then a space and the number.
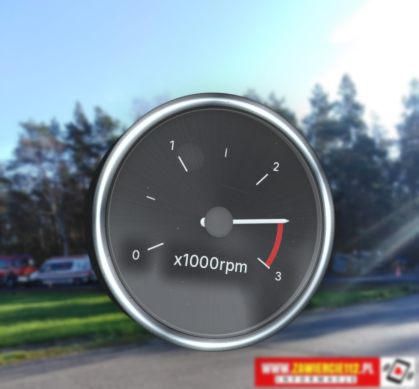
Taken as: rpm 2500
